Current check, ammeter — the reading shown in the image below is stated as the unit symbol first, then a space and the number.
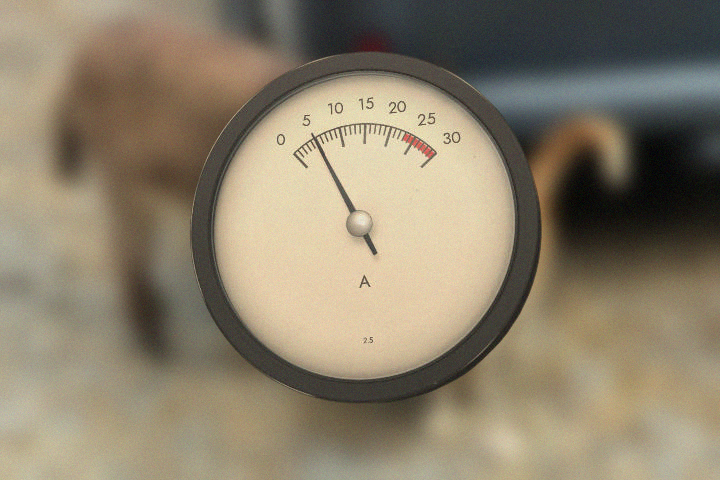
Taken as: A 5
